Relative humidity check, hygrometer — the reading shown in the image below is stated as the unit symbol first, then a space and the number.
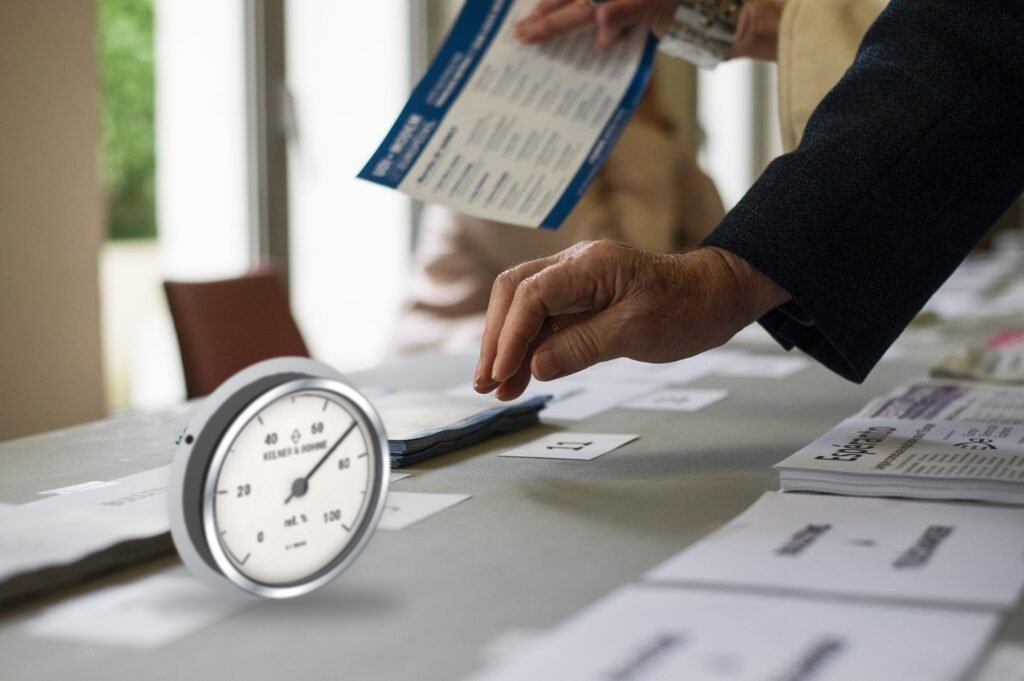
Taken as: % 70
